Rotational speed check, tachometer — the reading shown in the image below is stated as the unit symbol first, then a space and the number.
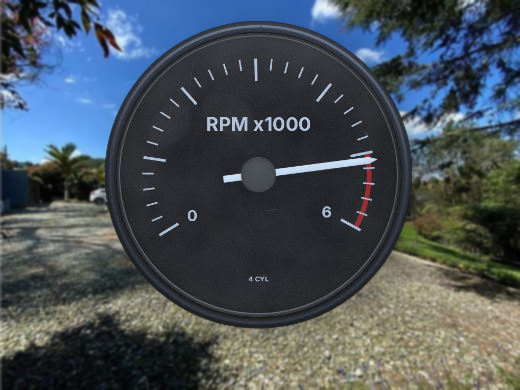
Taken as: rpm 5100
